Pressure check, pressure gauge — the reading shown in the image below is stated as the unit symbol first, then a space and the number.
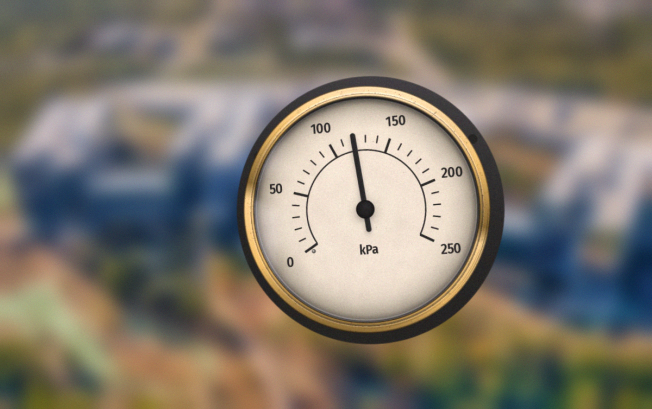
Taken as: kPa 120
